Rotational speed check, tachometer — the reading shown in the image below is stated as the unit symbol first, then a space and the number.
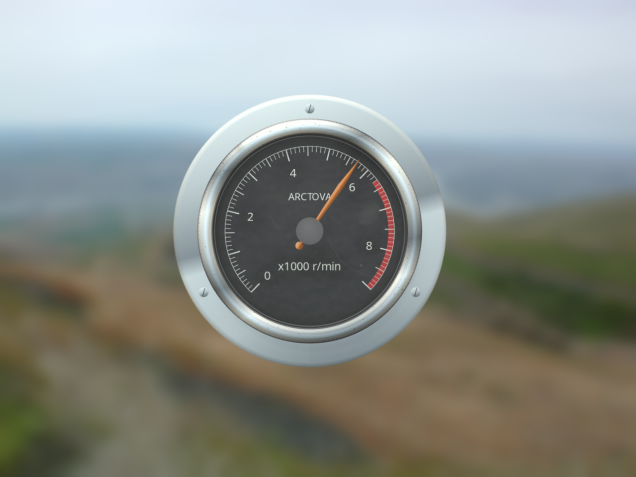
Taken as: rpm 5700
